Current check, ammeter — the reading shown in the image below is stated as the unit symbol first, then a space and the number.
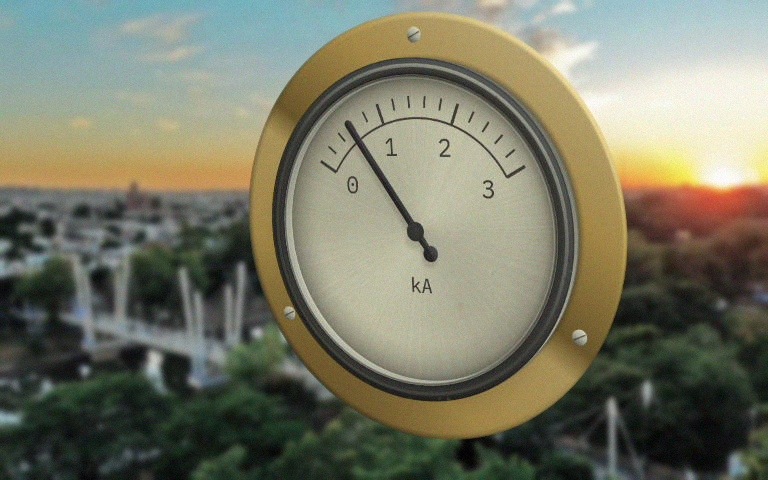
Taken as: kA 0.6
